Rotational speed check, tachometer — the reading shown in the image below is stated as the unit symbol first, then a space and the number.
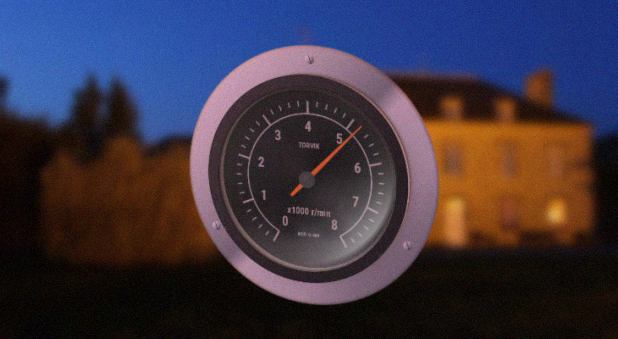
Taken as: rpm 5200
